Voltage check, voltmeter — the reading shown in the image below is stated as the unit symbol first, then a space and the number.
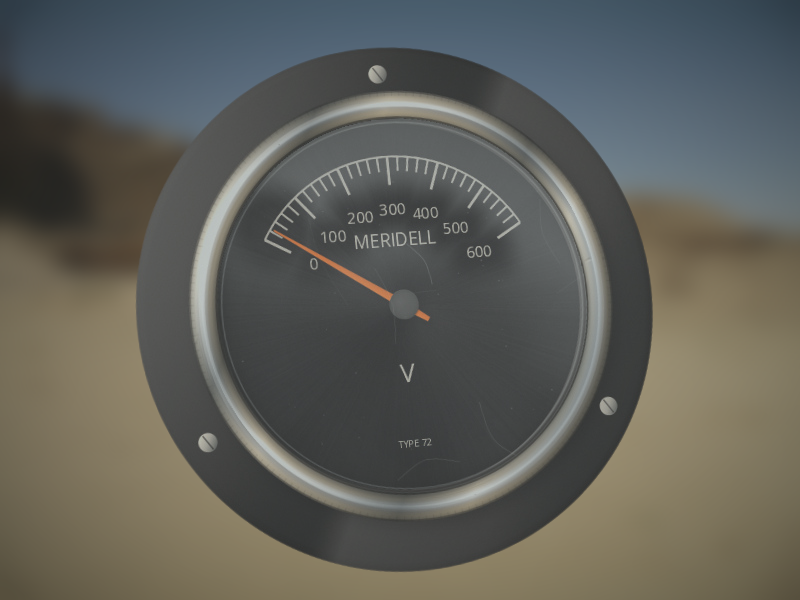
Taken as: V 20
